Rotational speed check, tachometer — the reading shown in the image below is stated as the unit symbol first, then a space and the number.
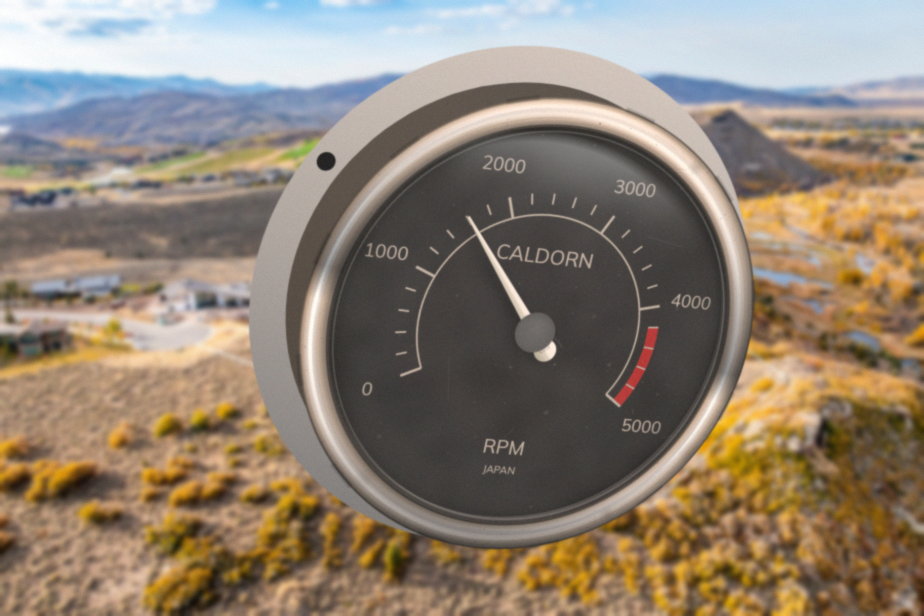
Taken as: rpm 1600
